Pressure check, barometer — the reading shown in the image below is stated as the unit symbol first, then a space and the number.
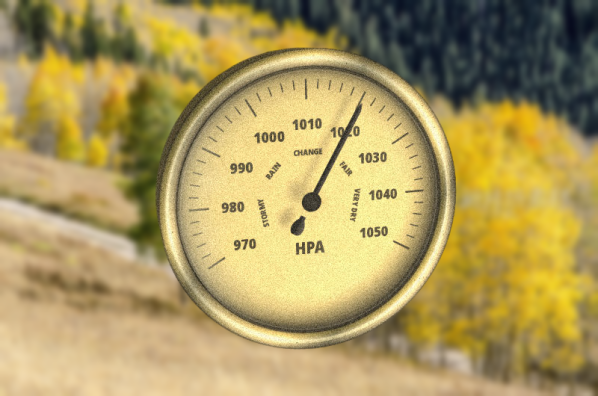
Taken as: hPa 1020
